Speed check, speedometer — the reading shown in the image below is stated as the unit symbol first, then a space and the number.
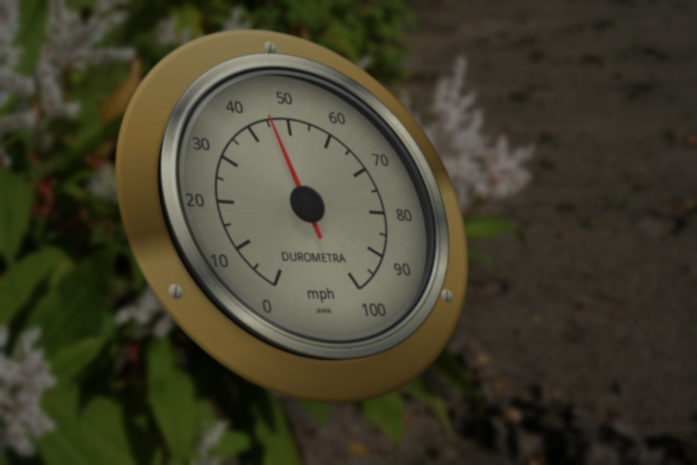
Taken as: mph 45
